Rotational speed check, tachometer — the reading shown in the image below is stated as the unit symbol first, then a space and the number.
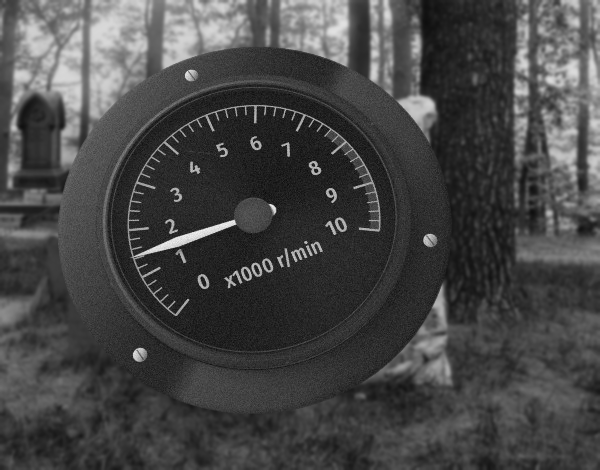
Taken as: rpm 1400
